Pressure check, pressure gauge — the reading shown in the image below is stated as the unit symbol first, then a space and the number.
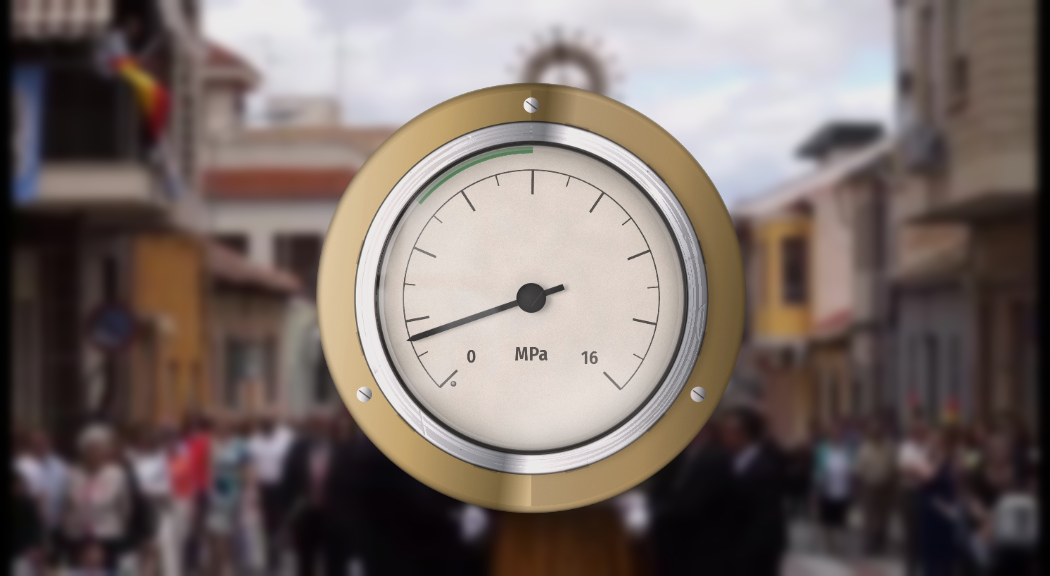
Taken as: MPa 1.5
